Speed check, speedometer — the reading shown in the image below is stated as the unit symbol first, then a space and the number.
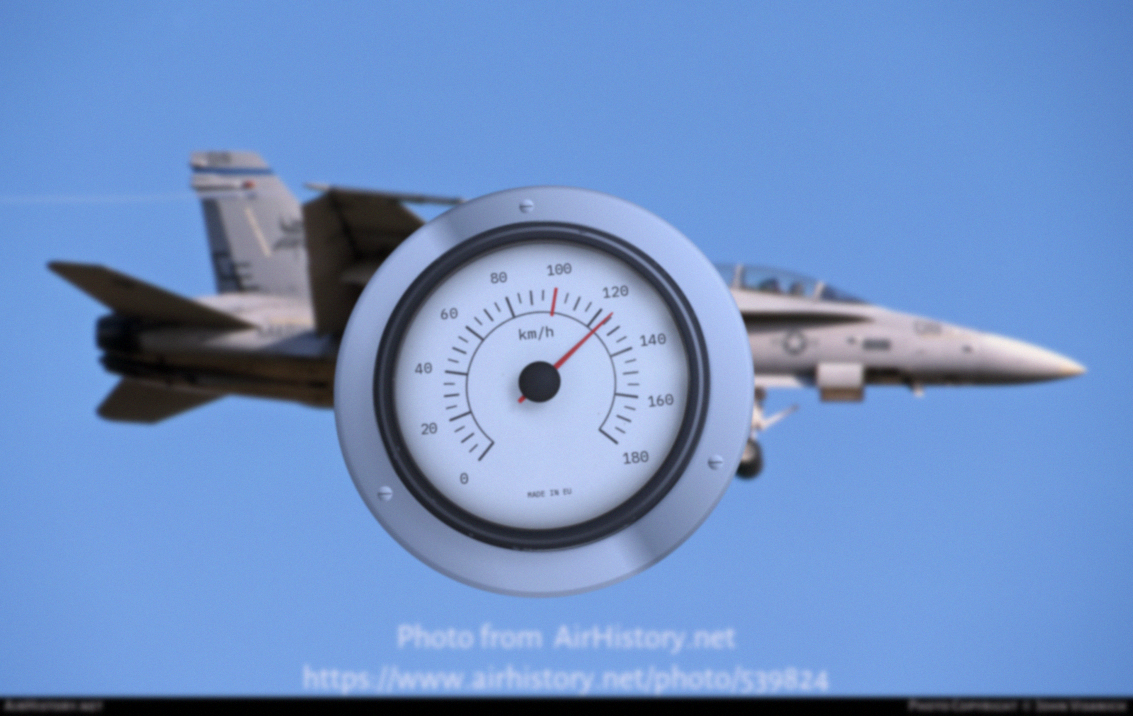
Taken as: km/h 125
